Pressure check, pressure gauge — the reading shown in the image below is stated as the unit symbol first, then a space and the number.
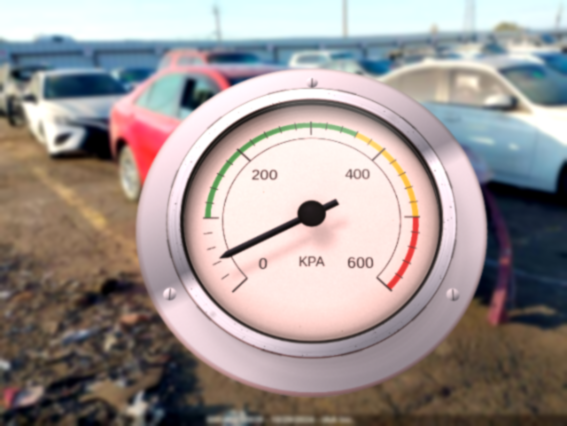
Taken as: kPa 40
